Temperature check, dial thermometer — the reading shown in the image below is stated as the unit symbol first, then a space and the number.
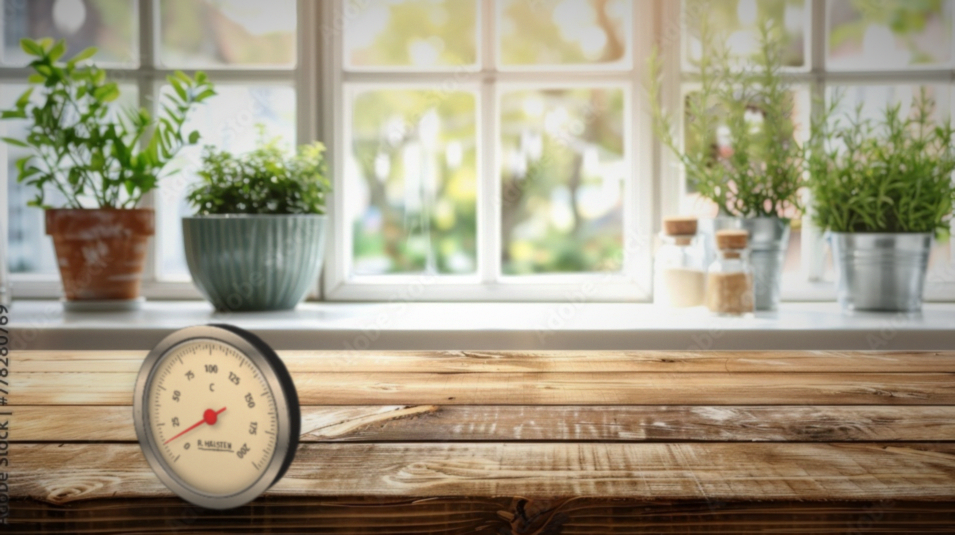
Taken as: °C 12.5
